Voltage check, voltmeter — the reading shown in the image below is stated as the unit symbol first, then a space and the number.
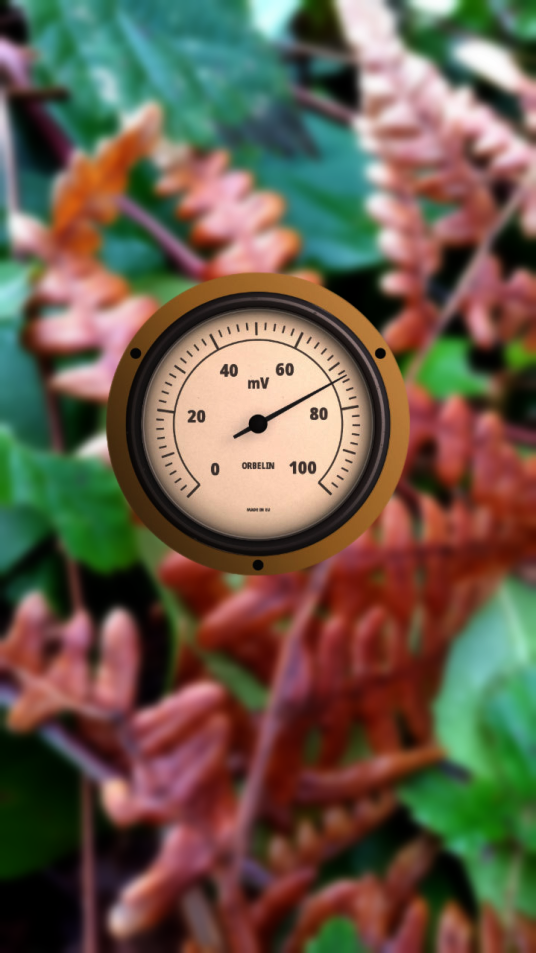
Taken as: mV 73
